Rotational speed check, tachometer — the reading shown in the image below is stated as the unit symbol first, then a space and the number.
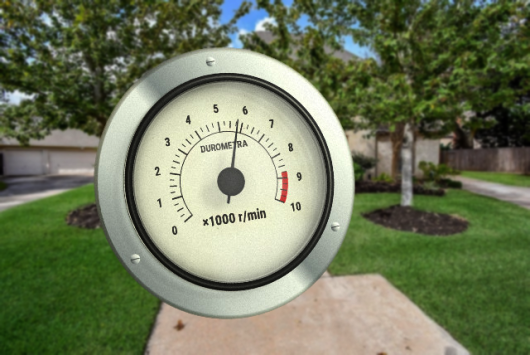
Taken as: rpm 5750
